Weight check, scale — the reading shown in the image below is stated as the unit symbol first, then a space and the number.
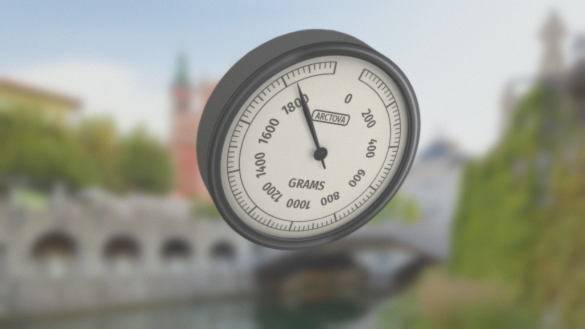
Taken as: g 1840
